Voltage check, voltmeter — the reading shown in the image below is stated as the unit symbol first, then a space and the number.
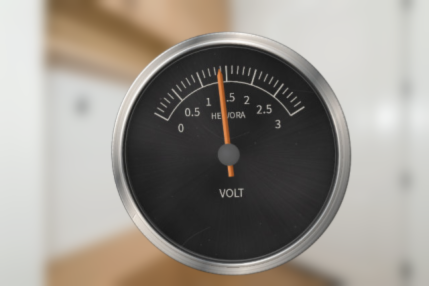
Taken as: V 1.4
